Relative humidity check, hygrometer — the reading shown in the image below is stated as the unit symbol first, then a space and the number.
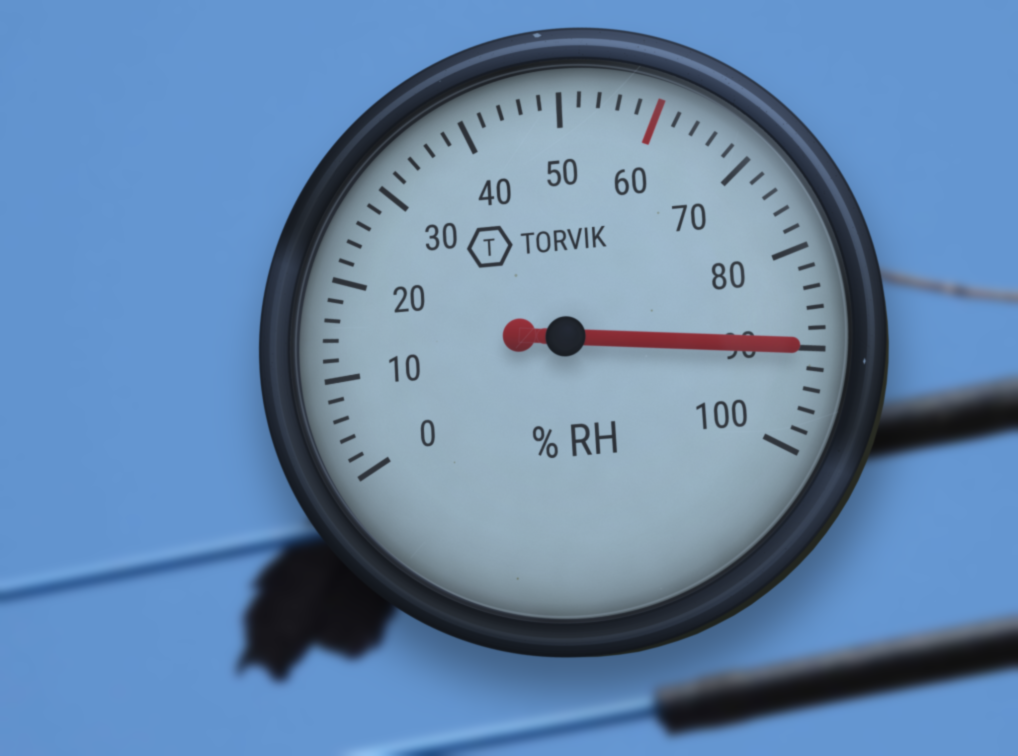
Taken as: % 90
